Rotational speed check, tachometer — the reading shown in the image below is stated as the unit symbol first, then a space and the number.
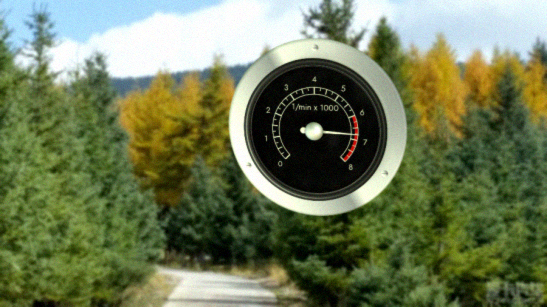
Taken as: rpm 6750
